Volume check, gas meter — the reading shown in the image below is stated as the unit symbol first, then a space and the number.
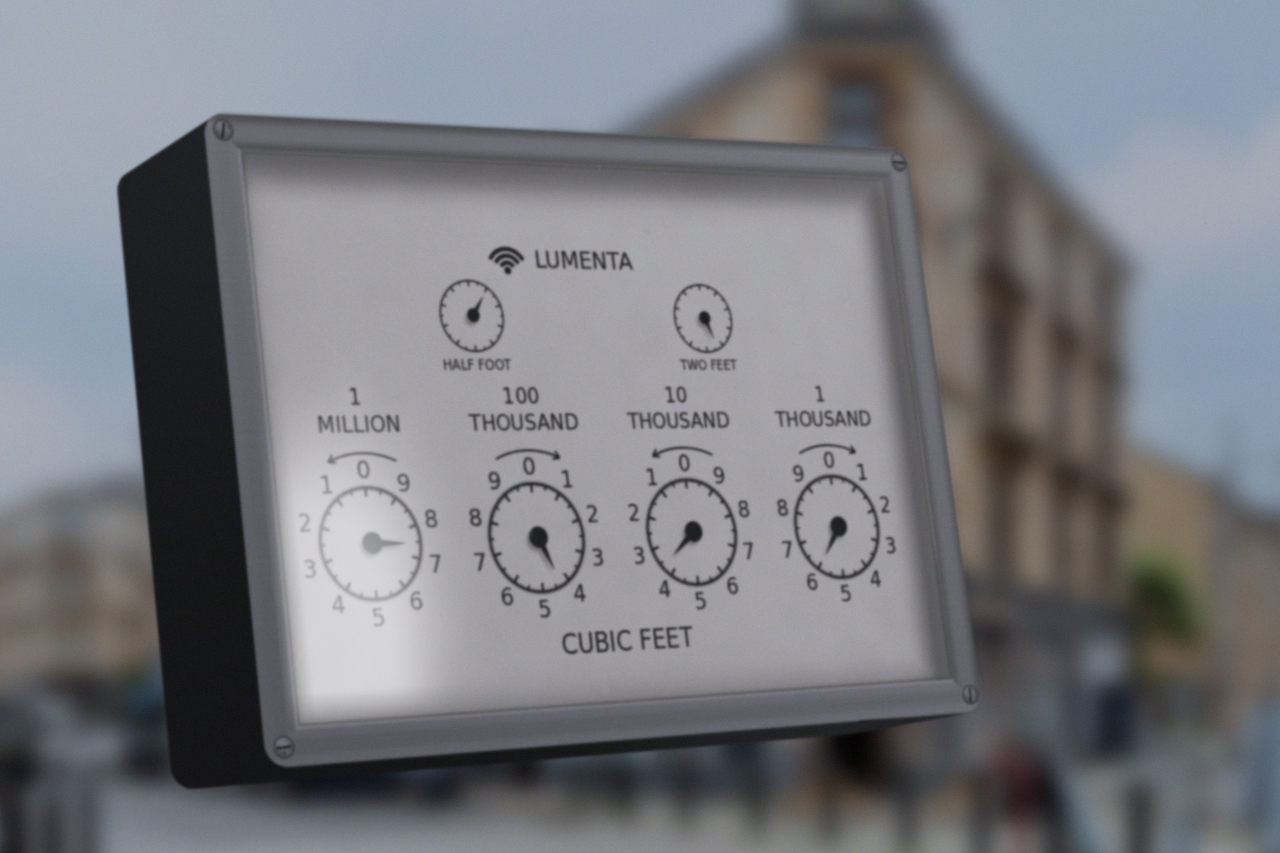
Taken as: ft³ 743600
